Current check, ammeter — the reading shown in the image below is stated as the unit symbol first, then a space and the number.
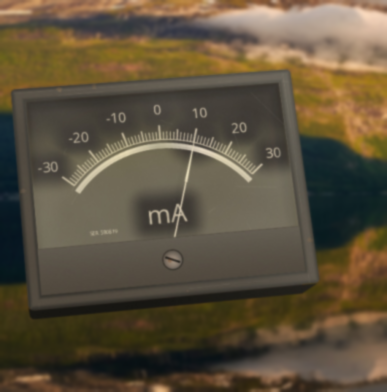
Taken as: mA 10
